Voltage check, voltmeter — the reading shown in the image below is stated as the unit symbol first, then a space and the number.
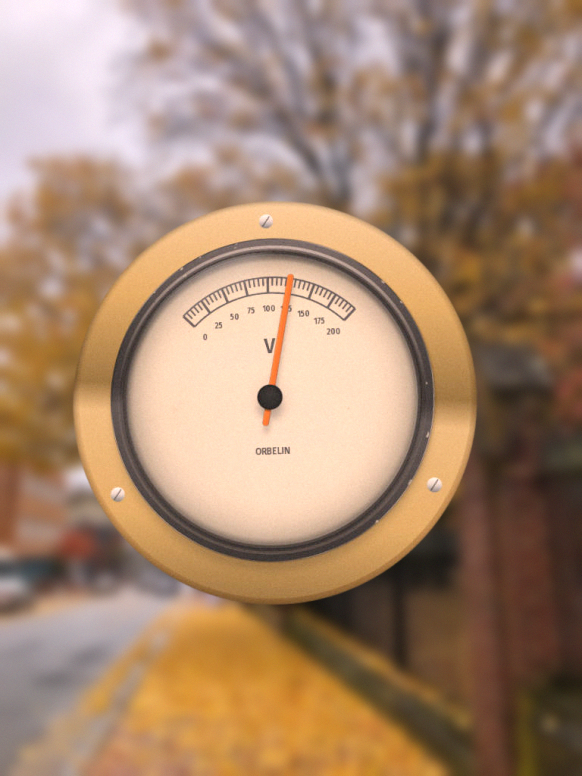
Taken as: V 125
